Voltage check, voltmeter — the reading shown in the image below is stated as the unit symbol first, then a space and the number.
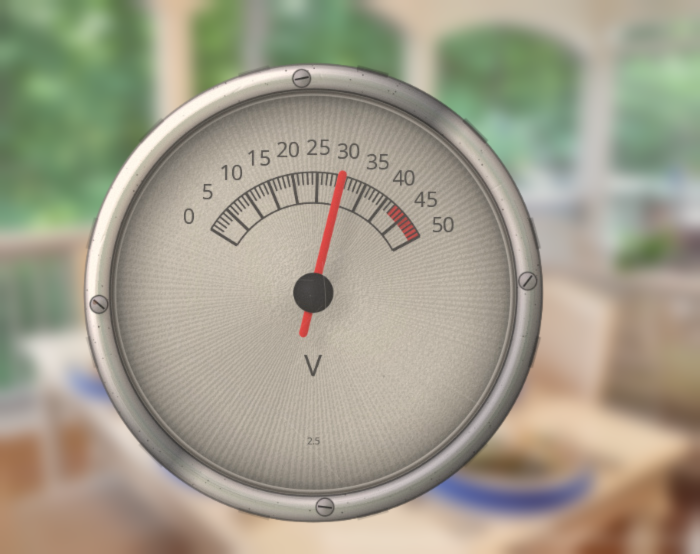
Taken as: V 30
